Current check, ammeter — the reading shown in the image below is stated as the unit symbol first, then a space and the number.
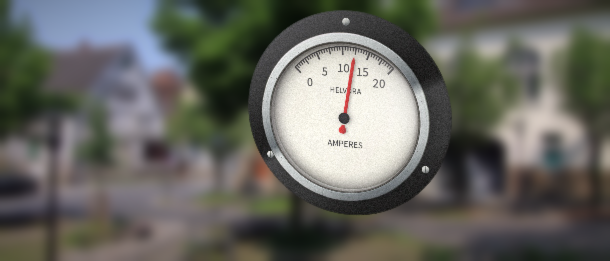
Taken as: A 12.5
